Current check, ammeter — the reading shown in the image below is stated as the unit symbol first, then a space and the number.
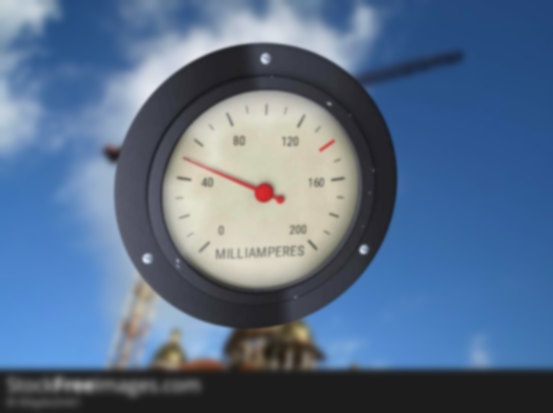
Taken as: mA 50
